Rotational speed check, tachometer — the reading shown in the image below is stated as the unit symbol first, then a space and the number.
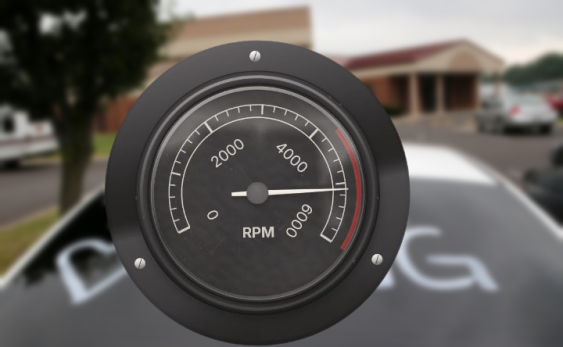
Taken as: rpm 5100
